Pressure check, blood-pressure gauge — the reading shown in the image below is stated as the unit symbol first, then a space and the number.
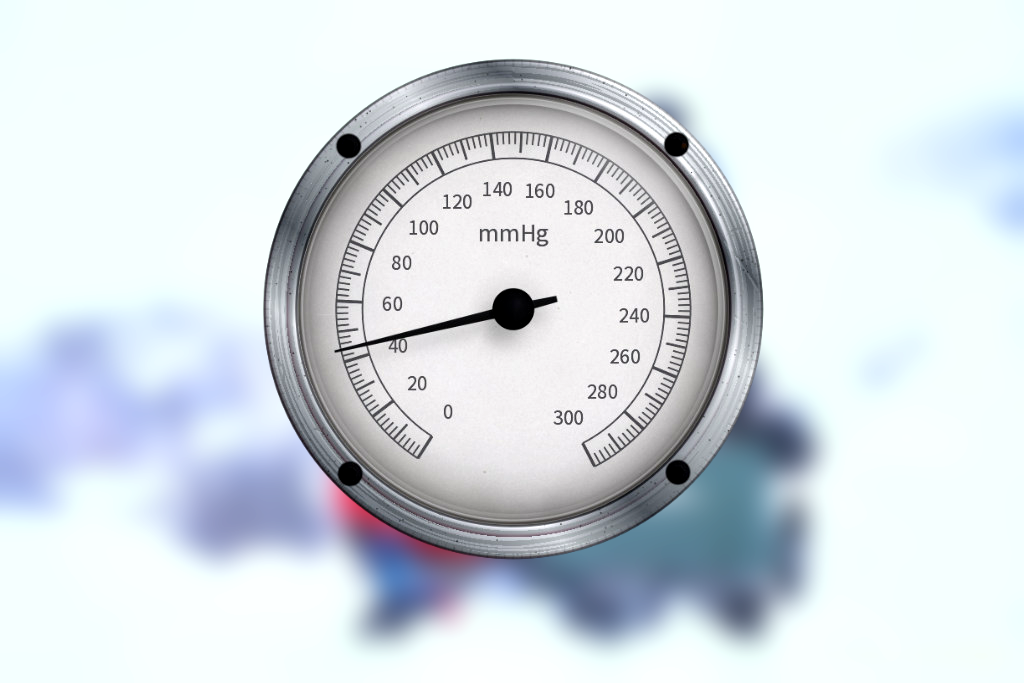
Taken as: mmHg 44
